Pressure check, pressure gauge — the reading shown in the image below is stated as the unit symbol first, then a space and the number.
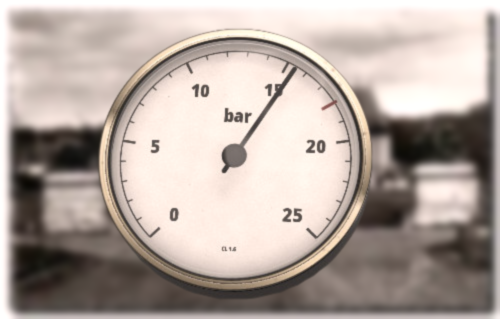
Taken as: bar 15.5
